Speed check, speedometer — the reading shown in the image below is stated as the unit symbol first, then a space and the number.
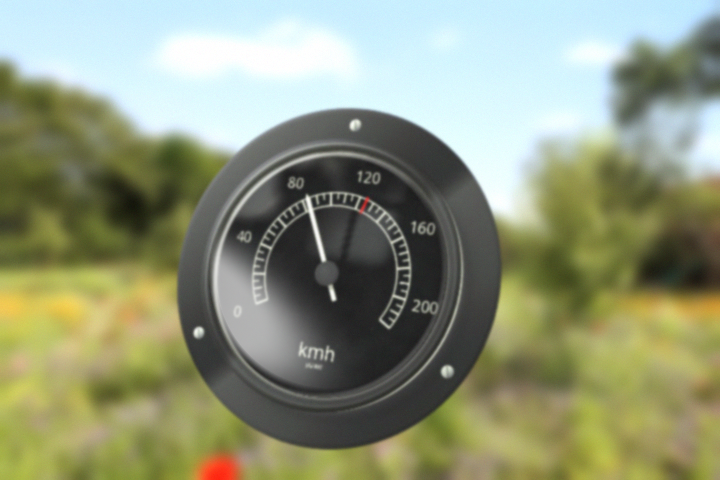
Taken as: km/h 85
